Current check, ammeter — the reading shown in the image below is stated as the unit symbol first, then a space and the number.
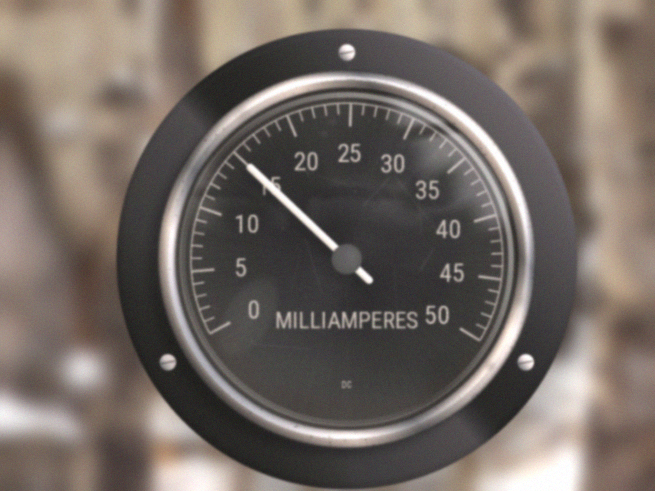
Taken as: mA 15
